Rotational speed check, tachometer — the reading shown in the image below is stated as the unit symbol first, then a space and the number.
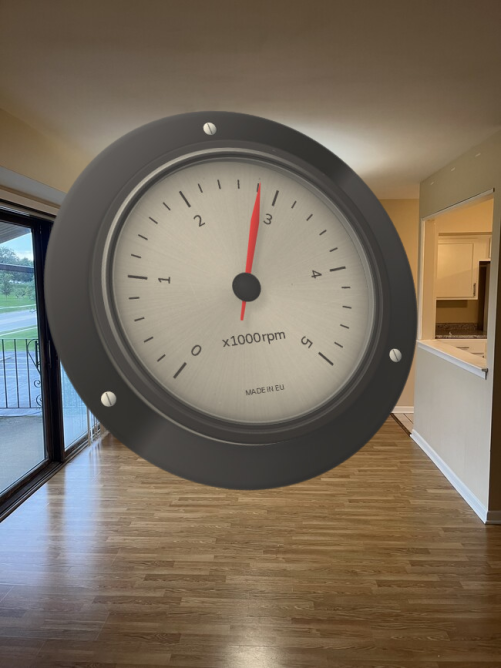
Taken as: rpm 2800
